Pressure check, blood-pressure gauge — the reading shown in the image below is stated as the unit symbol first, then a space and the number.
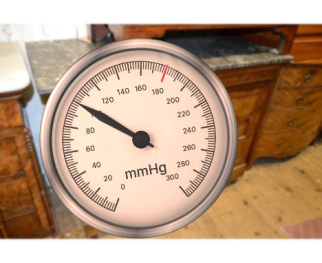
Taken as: mmHg 100
